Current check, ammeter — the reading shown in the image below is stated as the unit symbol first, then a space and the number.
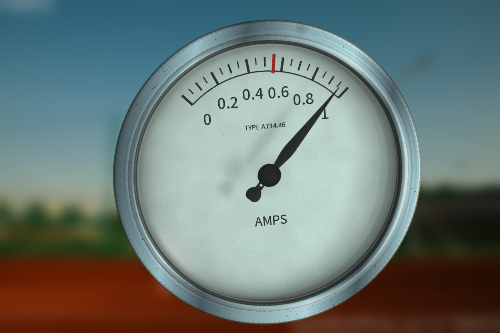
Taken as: A 0.95
